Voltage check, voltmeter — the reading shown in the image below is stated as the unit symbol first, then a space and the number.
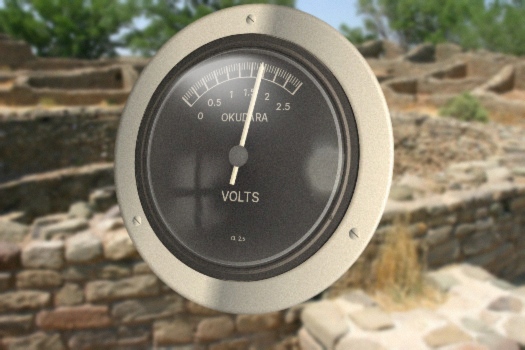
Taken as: V 1.75
